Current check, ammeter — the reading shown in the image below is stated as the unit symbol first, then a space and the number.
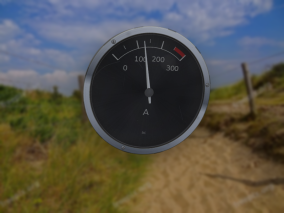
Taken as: A 125
